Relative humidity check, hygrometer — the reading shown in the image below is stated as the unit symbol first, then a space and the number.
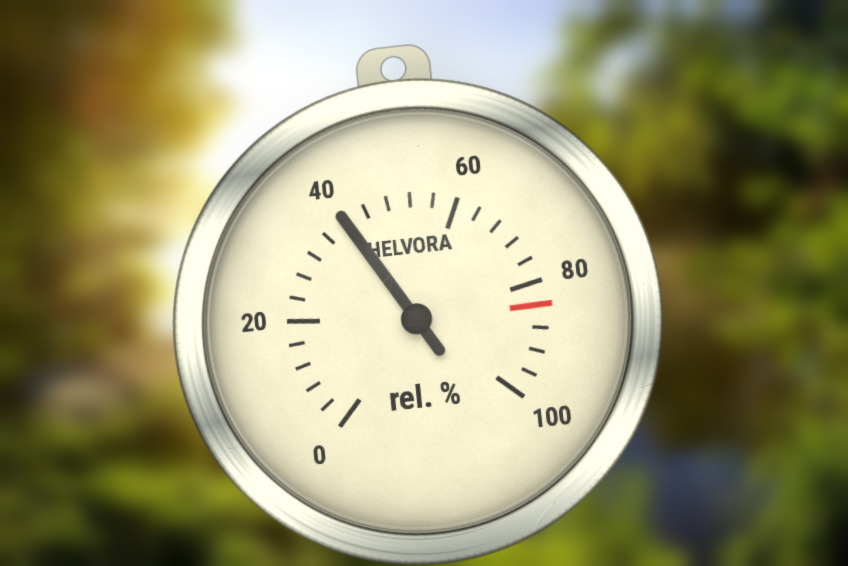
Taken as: % 40
